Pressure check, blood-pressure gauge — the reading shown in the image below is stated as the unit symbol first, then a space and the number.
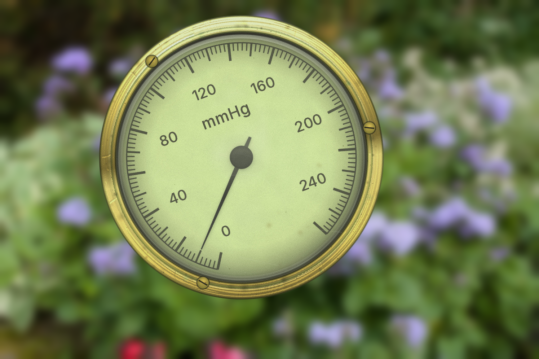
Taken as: mmHg 10
